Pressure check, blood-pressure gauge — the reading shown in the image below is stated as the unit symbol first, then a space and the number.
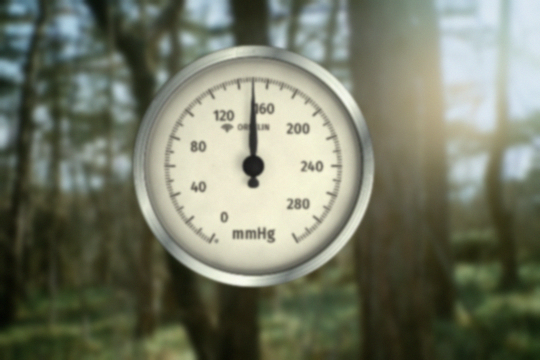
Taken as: mmHg 150
